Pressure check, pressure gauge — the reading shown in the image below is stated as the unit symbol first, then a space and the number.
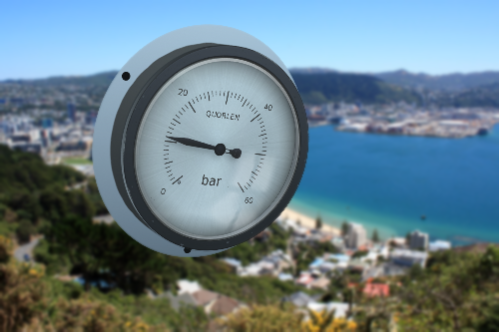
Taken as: bar 11
